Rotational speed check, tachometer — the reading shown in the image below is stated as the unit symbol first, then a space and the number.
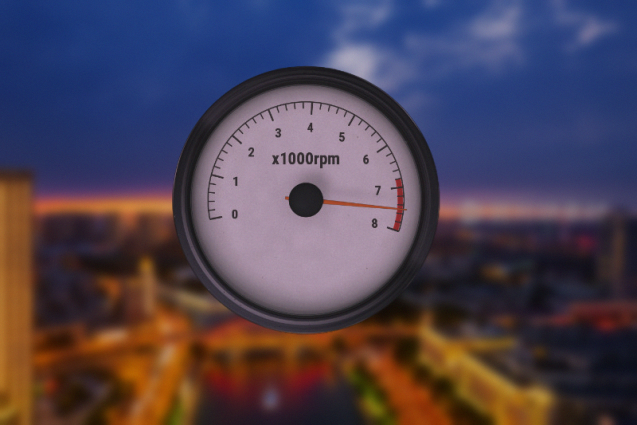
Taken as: rpm 7500
